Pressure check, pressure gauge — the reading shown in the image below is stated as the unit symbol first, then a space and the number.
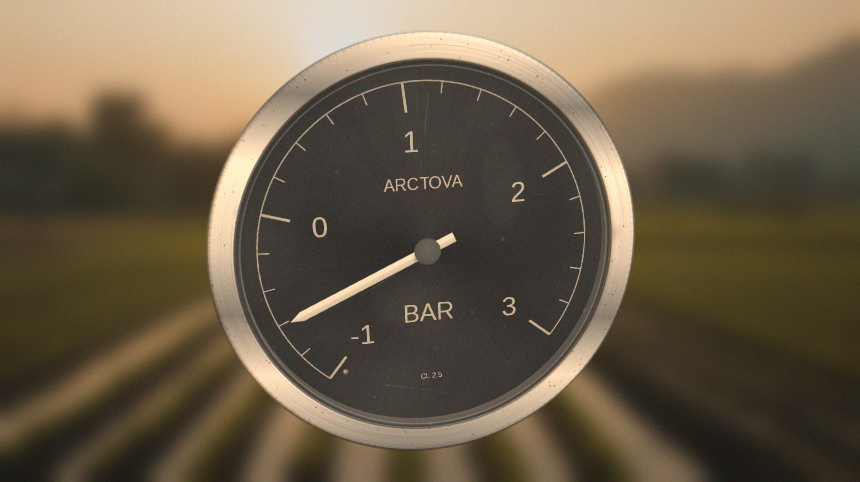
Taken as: bar -0.6
